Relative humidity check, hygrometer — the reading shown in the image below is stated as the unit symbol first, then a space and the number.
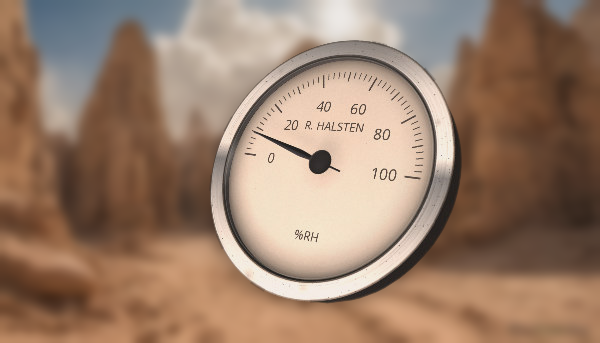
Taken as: % 8
